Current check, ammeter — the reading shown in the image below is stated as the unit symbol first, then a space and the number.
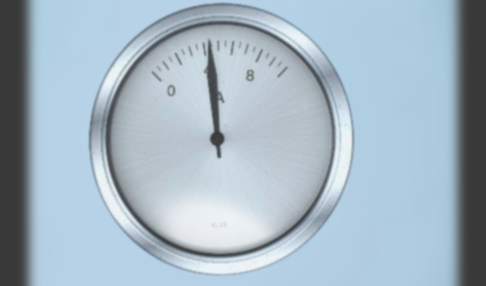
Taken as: A 4.5
